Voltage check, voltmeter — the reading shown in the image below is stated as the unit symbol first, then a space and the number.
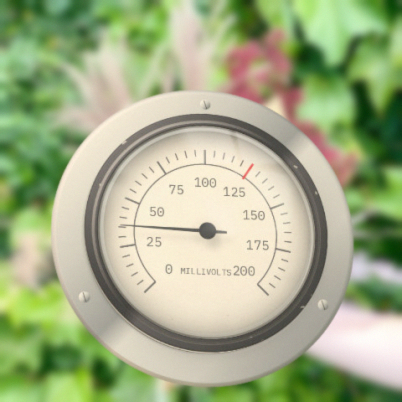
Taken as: mV 35
